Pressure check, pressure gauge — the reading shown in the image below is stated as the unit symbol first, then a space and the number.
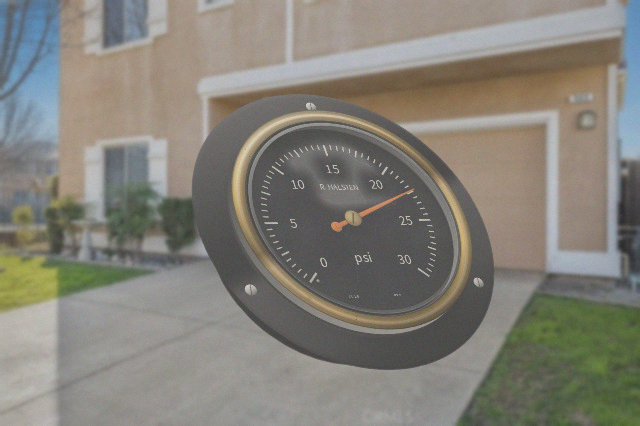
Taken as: psi 22.5
